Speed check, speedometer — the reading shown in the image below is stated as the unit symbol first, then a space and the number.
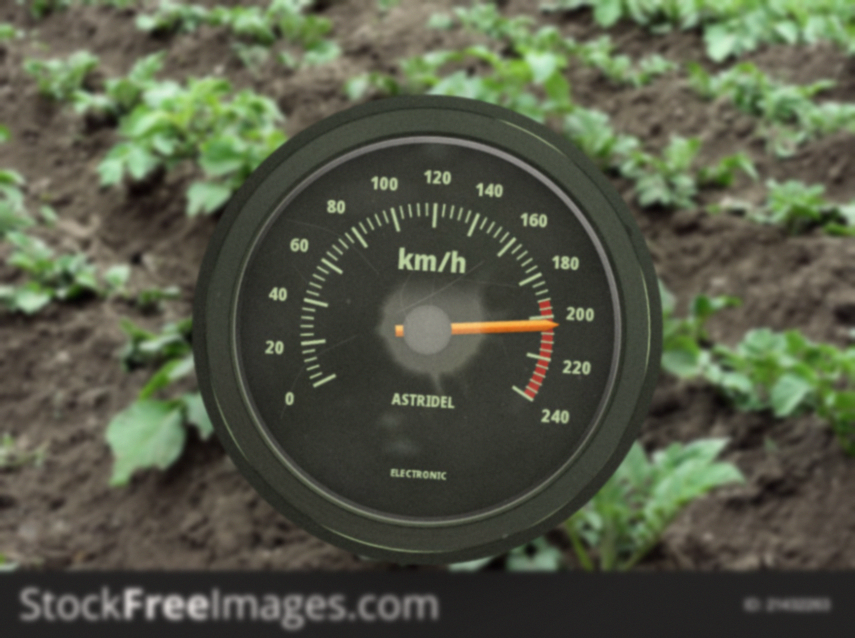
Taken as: km/h 204
